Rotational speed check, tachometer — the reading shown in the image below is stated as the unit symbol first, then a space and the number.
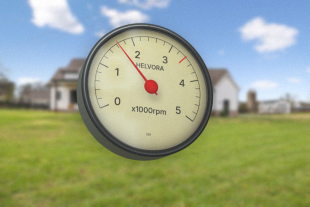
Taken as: rpm 1600
